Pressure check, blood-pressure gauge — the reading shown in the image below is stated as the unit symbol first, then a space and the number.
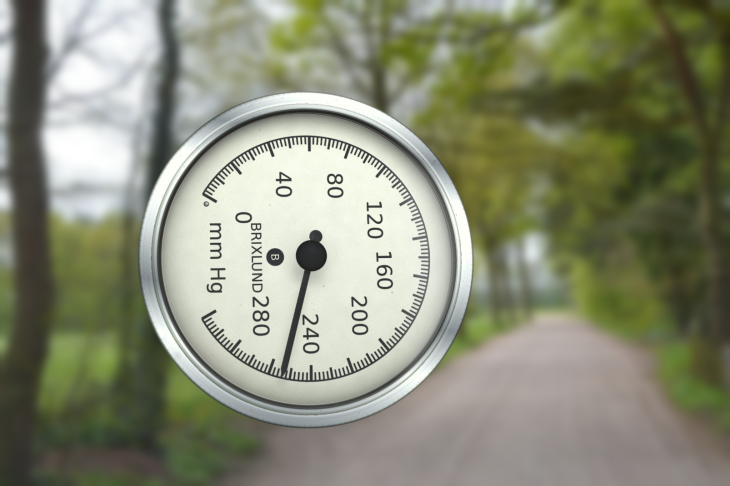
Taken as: mmHg 254
